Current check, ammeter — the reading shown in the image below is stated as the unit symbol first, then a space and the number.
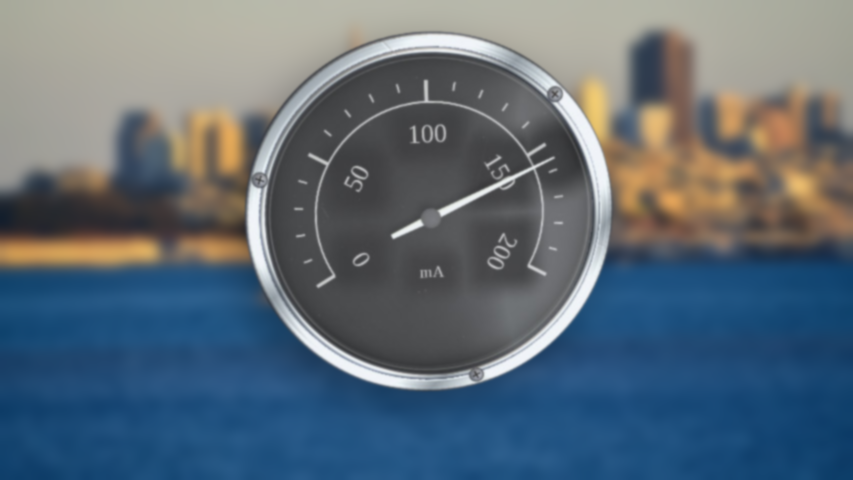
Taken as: mA 155
